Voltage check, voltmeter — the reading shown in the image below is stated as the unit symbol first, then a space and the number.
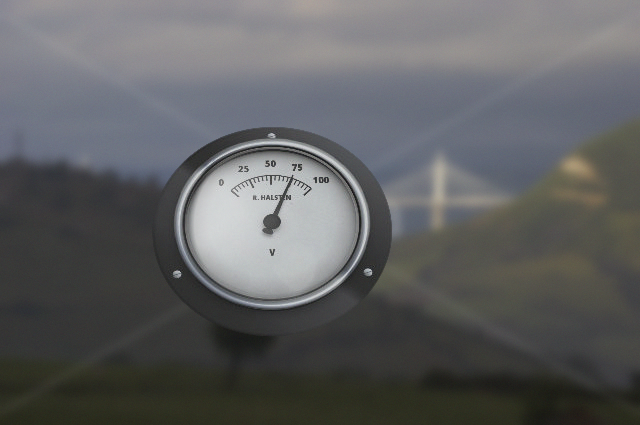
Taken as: V 75
